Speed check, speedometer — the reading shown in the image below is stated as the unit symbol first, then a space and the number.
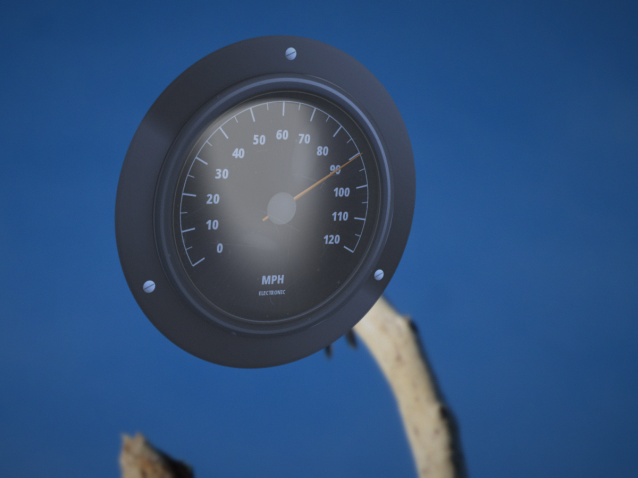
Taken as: mph 90
